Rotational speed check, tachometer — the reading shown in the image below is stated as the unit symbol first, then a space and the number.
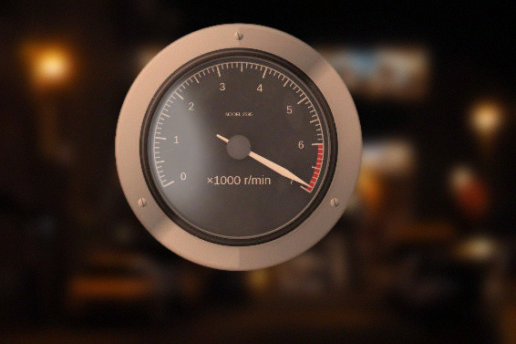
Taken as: rpm 6900
